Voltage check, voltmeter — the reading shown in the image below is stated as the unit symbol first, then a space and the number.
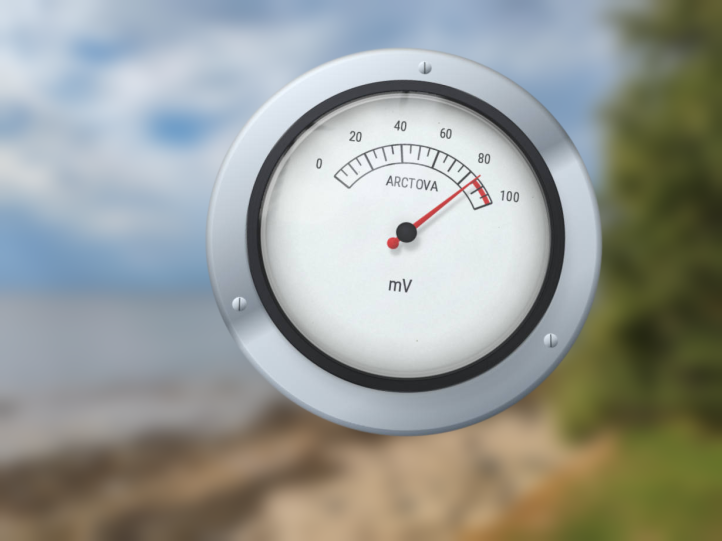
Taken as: mV 85
